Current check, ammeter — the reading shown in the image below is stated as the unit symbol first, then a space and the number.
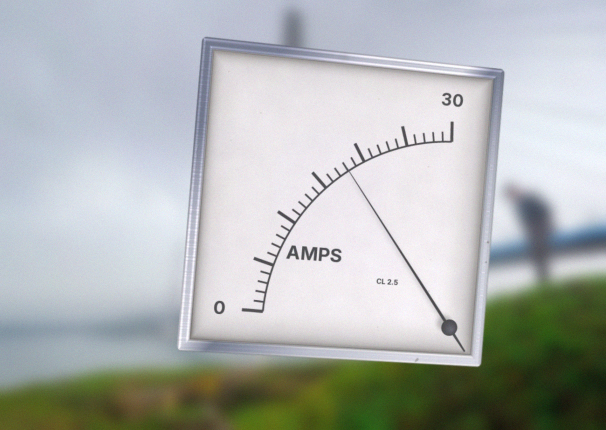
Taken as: A 18
